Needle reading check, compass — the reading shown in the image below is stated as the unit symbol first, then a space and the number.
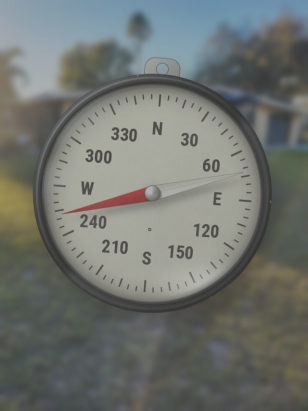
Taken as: ° 252.5
